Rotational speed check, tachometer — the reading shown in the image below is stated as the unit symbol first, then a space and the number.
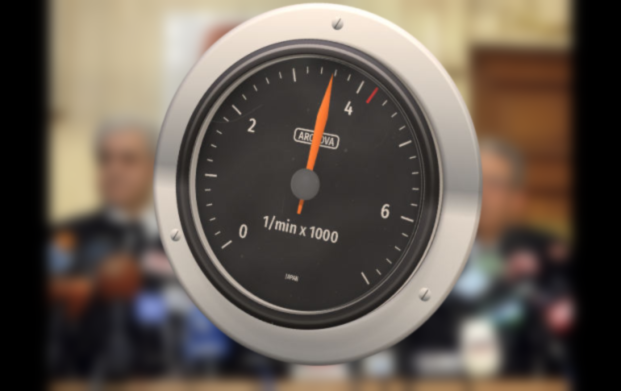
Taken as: rpm 3600
